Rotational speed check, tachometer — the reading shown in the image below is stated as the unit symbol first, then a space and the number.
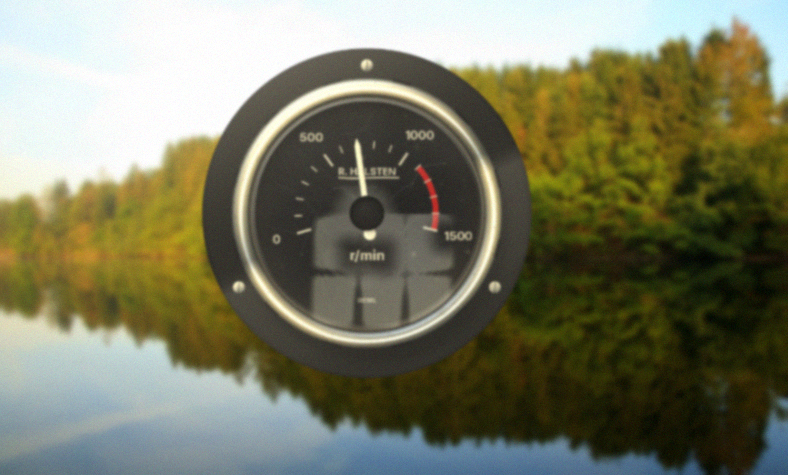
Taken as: rpm 700
